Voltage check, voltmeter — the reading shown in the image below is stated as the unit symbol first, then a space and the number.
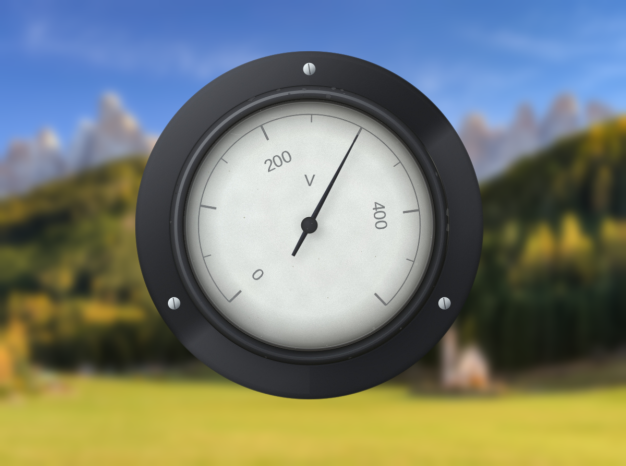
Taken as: V 300
